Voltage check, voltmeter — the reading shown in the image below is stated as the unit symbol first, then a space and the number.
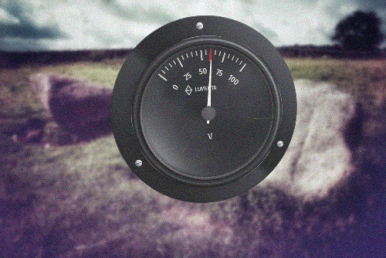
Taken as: V 60
